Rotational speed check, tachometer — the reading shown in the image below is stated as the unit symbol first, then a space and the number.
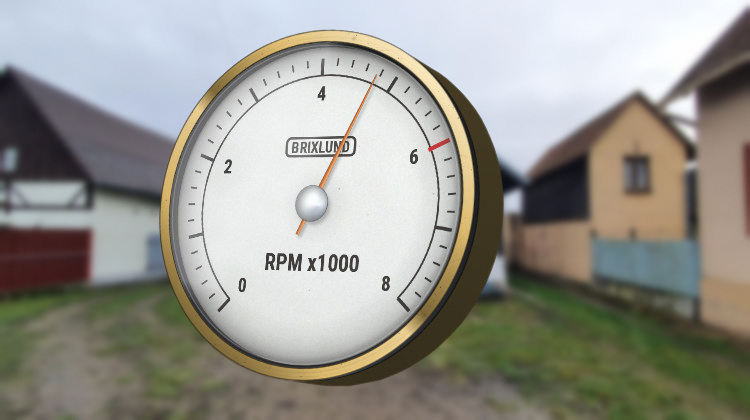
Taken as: rpm 4800
